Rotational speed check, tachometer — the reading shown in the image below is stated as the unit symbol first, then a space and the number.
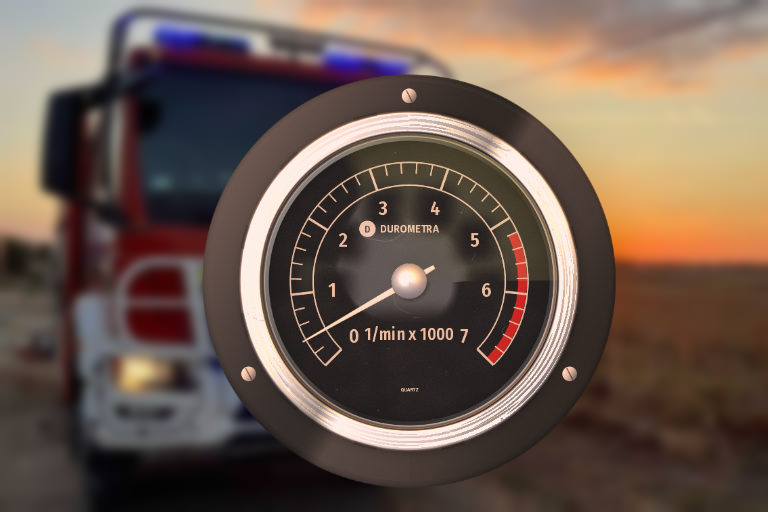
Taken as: rpm 400
